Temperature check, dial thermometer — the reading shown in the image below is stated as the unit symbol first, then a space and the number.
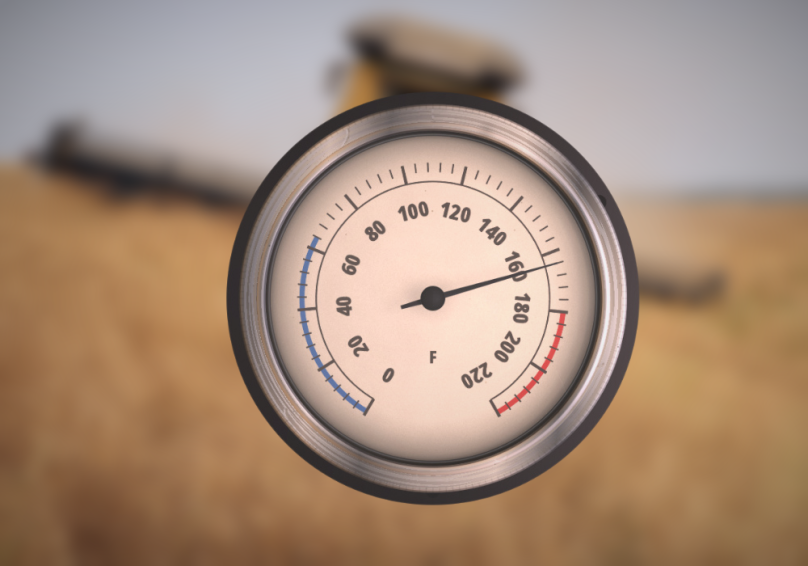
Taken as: °F 164
